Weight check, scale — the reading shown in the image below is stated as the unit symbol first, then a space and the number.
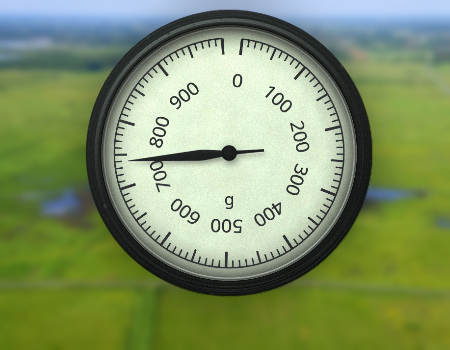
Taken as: g 740
